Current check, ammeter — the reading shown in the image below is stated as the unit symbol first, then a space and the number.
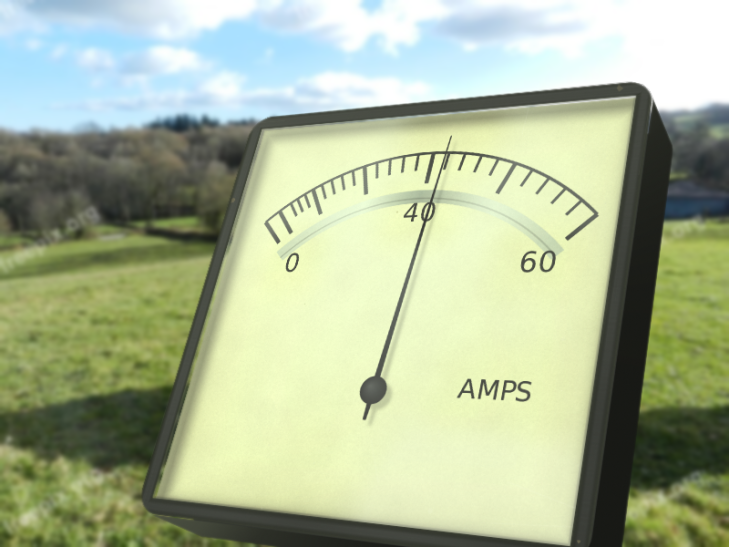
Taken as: A 42
